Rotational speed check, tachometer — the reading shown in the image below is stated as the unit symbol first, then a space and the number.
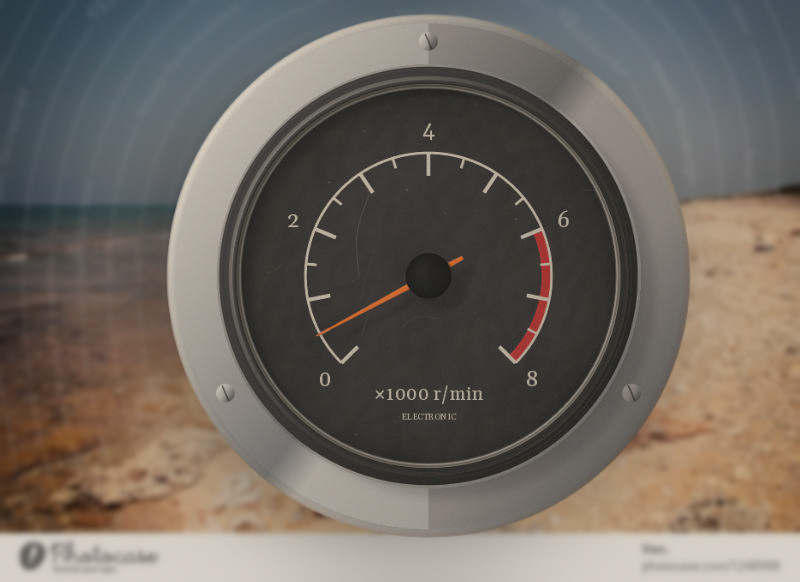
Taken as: rpm 500
